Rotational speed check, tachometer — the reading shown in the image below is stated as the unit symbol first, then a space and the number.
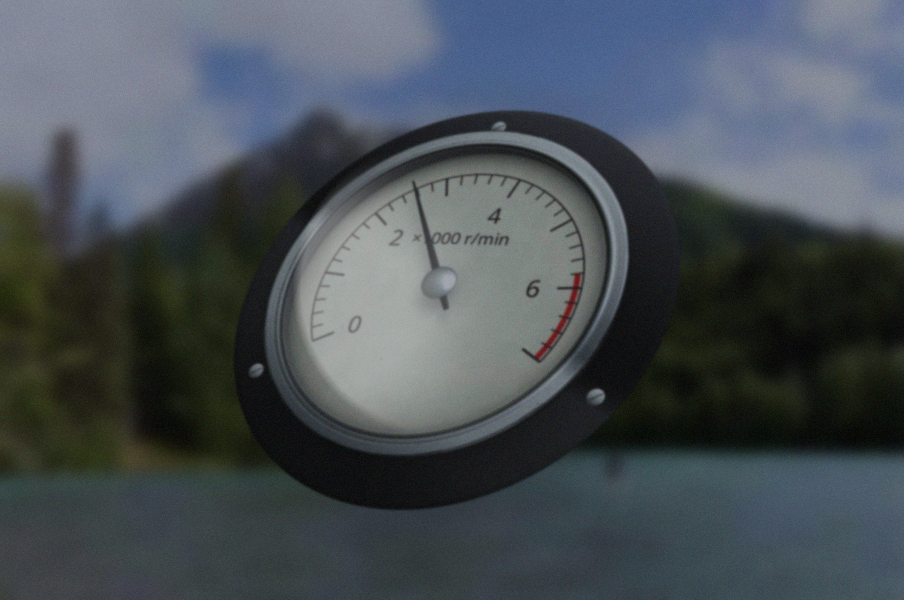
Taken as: rpm 2600
